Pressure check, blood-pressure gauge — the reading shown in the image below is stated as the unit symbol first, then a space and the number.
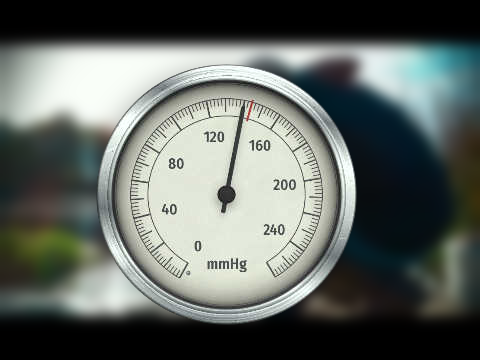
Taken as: mmHg 140
